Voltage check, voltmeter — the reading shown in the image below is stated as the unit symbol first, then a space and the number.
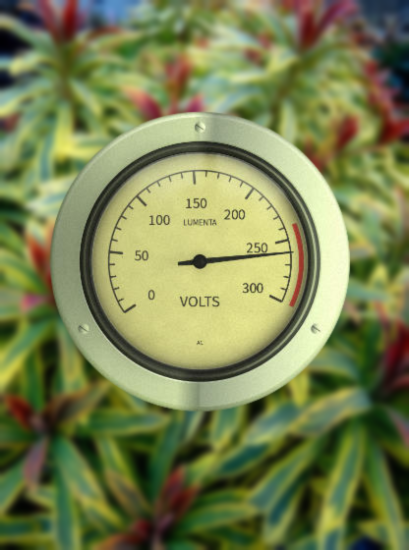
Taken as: V 260
